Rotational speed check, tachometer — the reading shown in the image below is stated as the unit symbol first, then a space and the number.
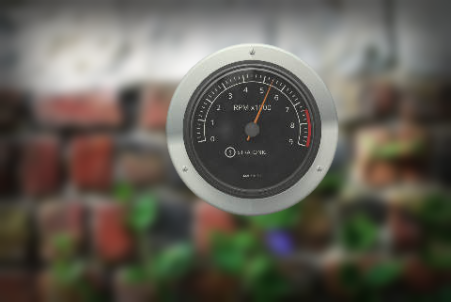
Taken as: rpm 5400
